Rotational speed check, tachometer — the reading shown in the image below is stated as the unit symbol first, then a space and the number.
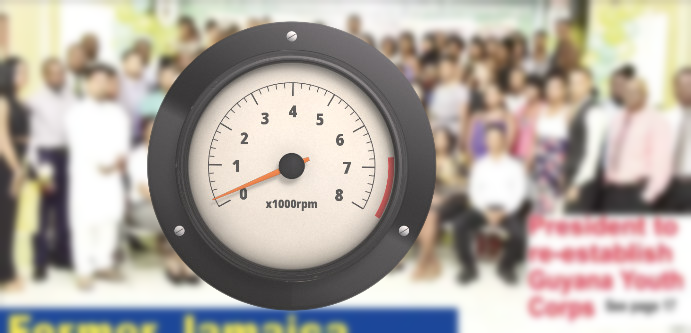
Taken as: rpm 200
